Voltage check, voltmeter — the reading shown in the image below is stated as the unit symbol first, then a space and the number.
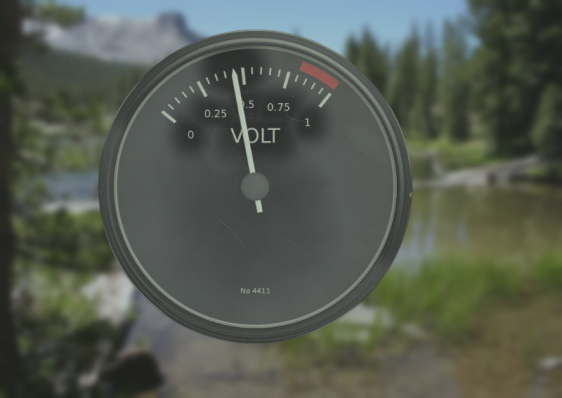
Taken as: V 0.45
